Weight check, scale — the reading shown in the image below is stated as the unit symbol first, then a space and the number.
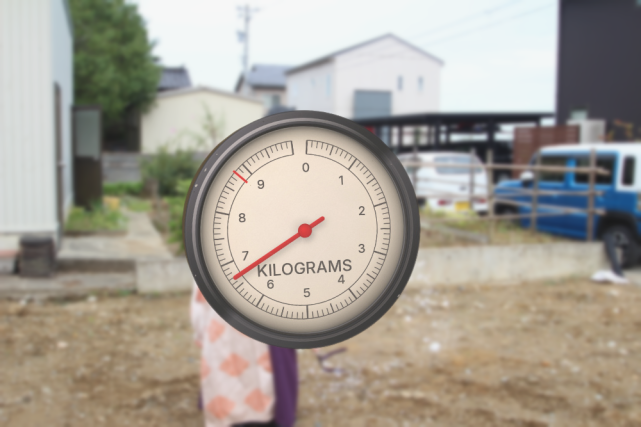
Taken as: kg 6.7
